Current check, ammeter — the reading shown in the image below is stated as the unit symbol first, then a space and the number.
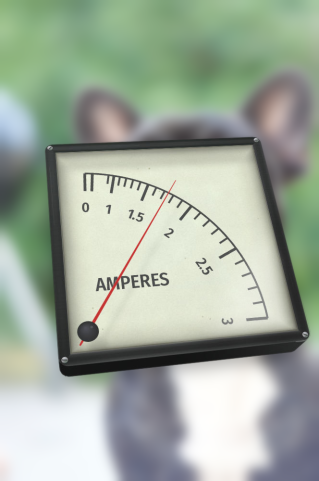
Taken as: A 1.75
